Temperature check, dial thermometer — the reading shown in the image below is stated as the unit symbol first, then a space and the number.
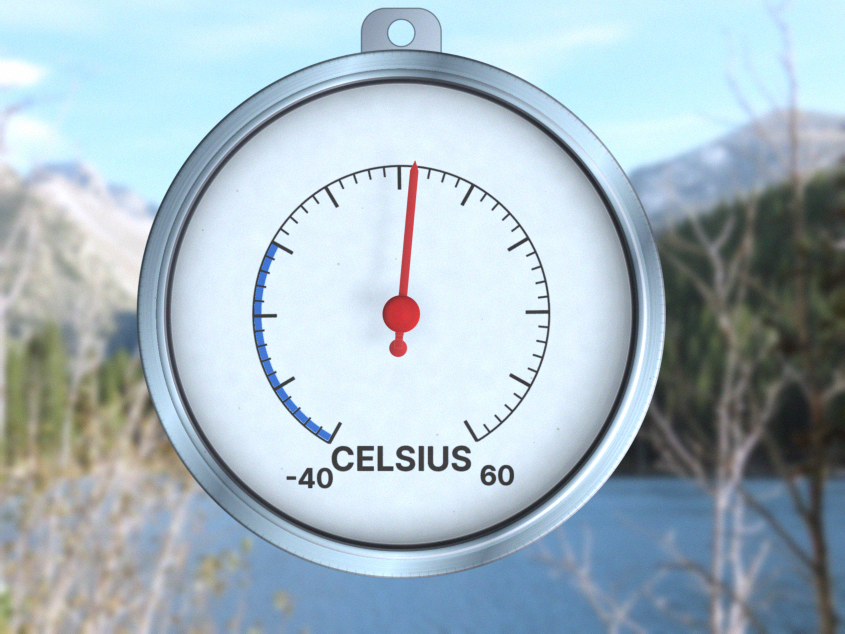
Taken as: °C 12
